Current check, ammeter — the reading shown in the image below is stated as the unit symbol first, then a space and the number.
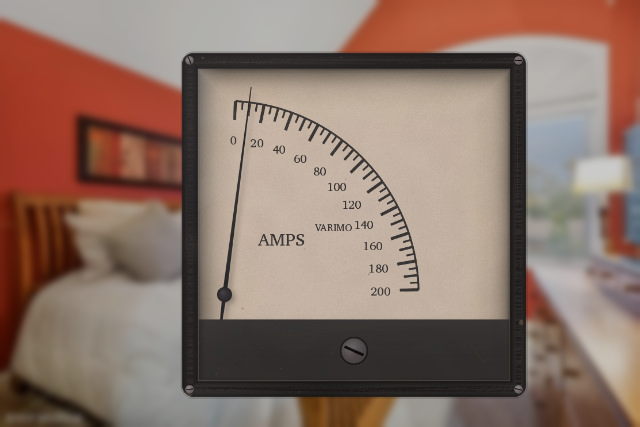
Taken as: A 10
